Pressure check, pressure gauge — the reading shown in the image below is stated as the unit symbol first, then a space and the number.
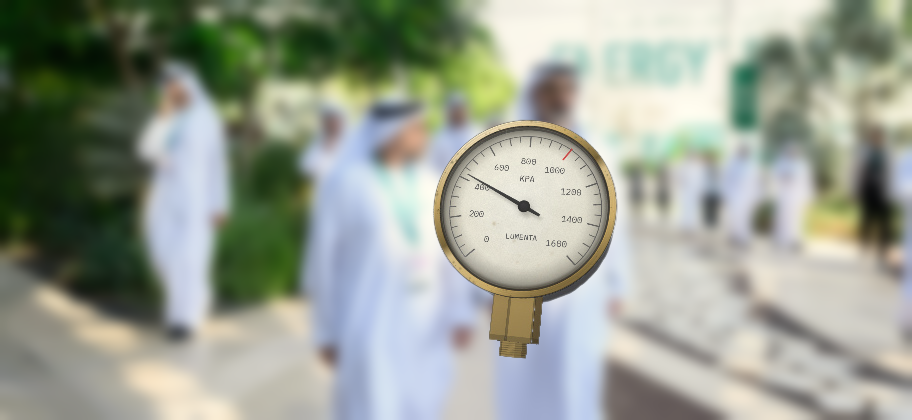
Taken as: kPa 425
